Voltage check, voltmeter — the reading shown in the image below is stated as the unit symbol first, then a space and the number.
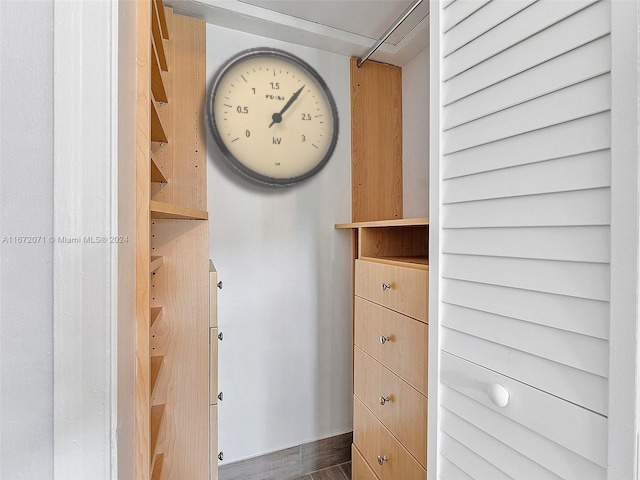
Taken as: kV 2
